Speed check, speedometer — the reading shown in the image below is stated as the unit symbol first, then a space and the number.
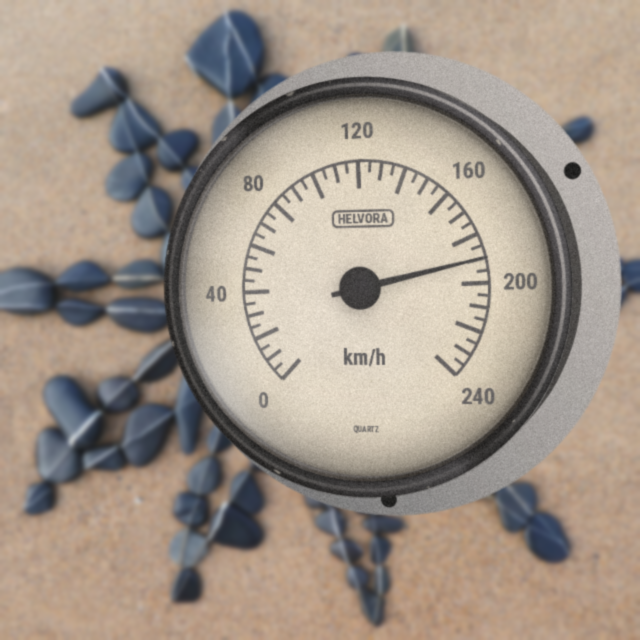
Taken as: km/h 190
